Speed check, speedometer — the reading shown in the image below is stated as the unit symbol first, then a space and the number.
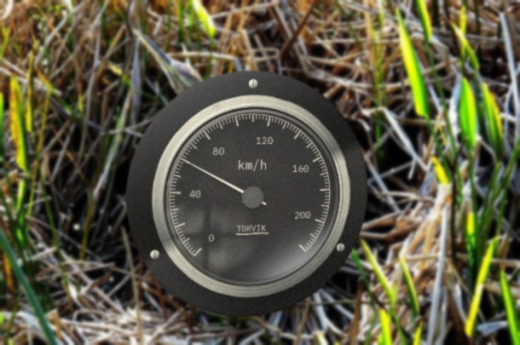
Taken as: km/h 60
